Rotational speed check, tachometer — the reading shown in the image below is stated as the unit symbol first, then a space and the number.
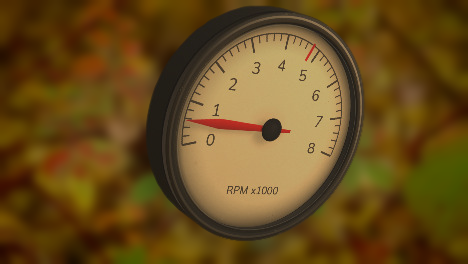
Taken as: rpm 600
